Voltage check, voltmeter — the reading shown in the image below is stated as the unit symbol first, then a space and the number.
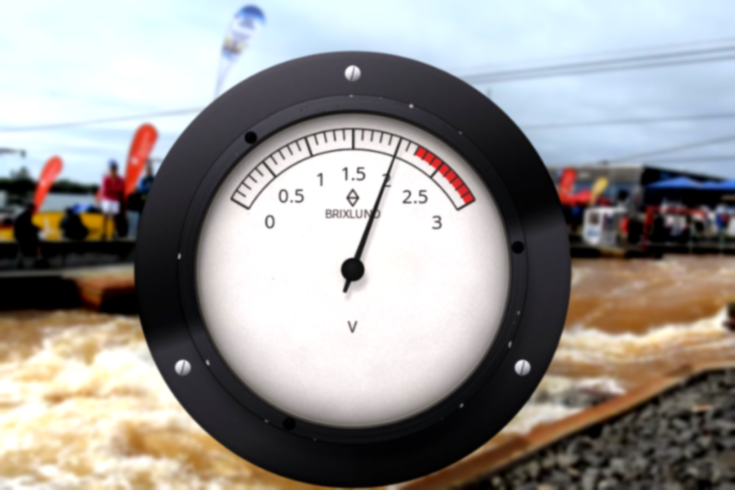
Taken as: V 2
